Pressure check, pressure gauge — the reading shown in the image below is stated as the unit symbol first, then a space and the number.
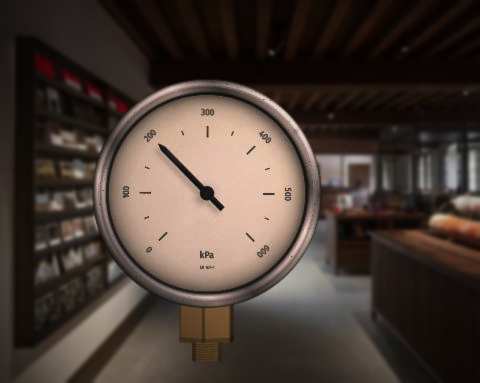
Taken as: kPa 200
